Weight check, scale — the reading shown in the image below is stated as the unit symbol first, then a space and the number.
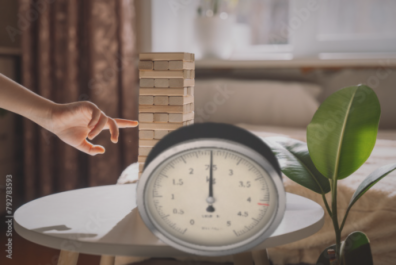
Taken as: kg 2.5
